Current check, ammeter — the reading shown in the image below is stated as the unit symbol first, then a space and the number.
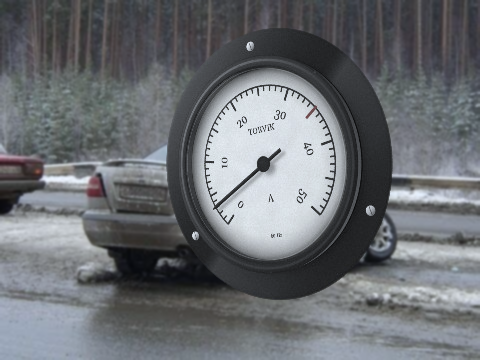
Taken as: A 3
